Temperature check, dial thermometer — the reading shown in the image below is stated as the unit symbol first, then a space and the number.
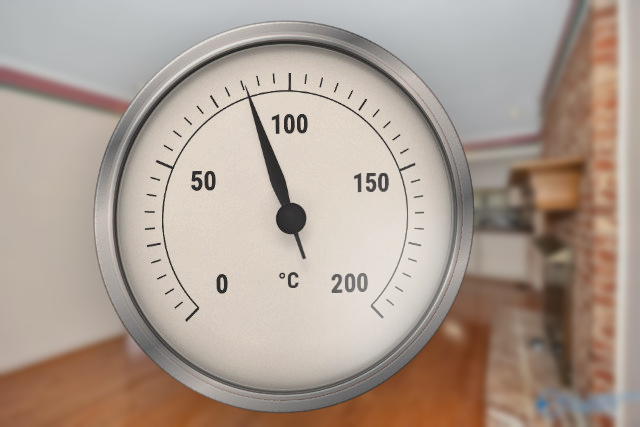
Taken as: °C 85
